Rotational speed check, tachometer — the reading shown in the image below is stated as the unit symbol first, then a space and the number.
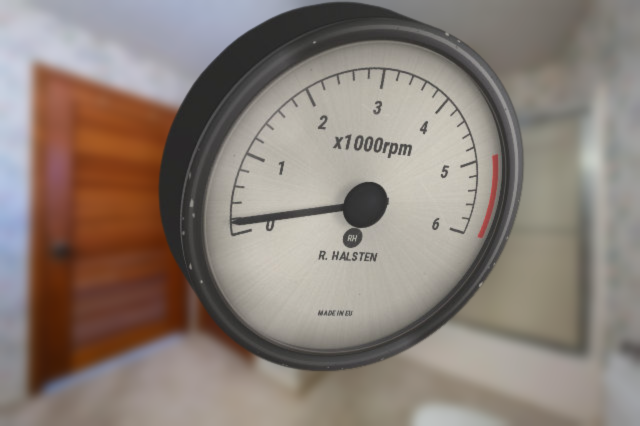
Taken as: rpm 200
